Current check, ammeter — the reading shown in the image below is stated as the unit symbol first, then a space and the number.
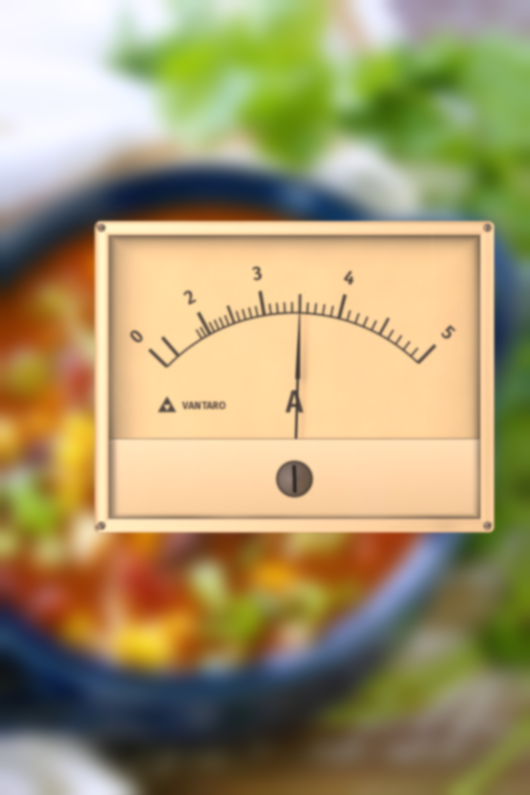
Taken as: A 3.5
